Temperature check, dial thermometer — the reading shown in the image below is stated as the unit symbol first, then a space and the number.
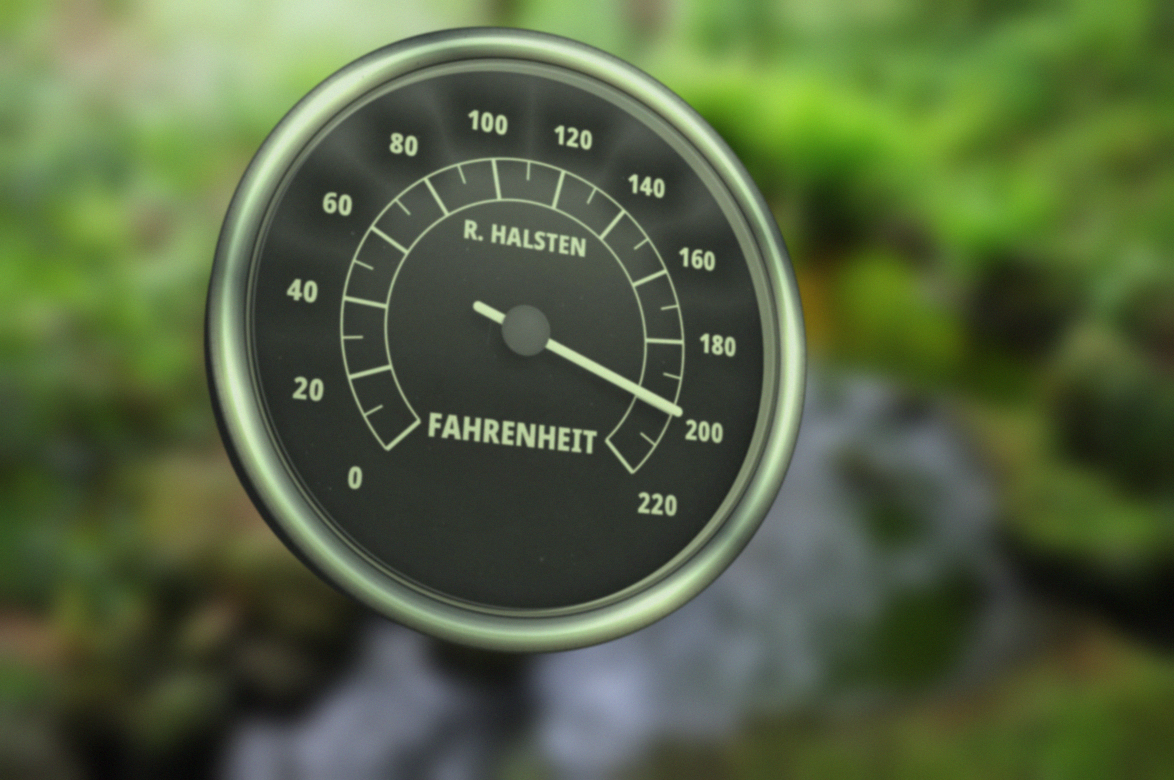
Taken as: °F 200
